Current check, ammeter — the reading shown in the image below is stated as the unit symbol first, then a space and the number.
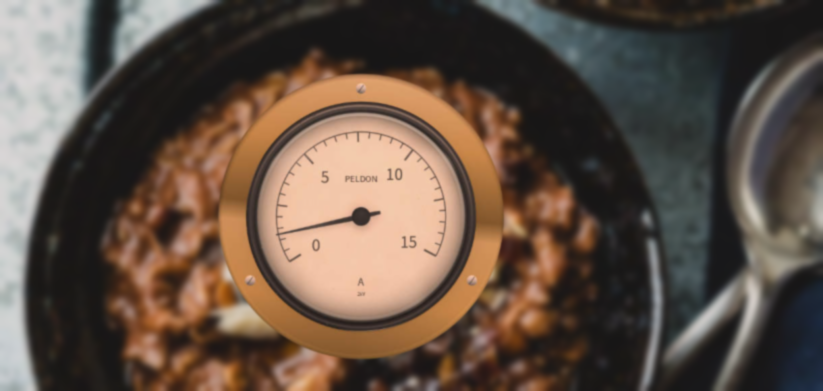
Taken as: A 1.25
